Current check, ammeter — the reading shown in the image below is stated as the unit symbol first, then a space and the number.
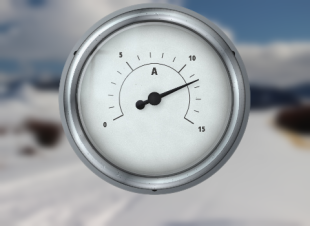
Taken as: A 11.5
